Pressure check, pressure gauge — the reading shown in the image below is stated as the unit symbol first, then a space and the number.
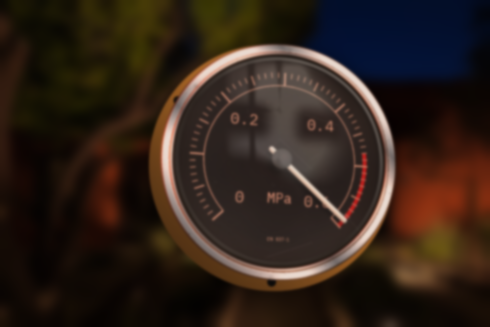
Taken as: MPa 0.59
